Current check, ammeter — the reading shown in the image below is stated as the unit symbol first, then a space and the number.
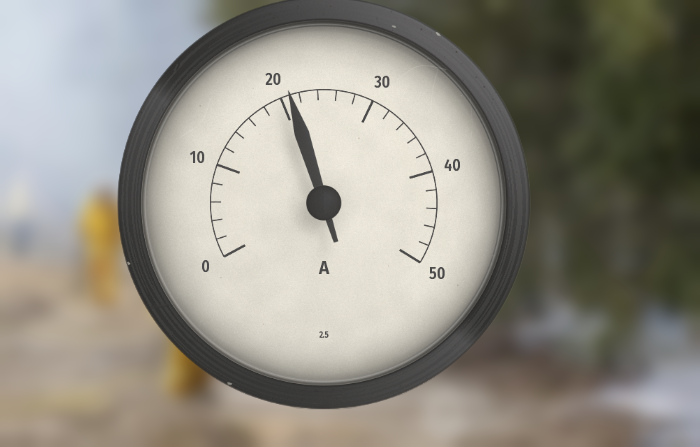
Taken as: A 21
